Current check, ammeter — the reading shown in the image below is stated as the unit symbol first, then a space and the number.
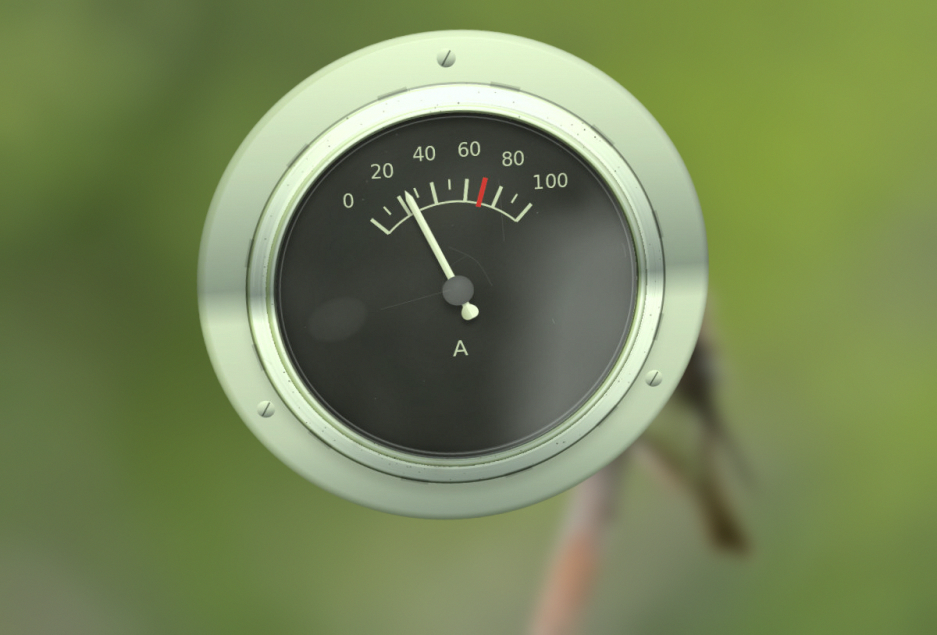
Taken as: A 25
